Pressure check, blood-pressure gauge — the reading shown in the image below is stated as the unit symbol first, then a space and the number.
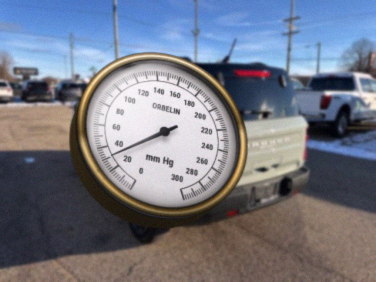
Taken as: mmHg 30
